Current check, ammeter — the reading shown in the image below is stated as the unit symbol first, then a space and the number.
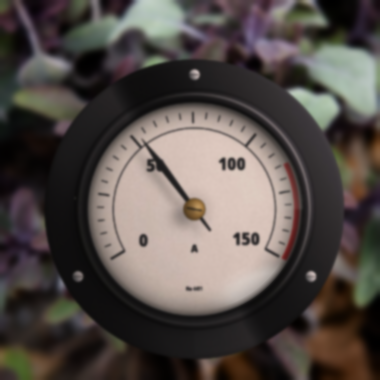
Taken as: A 52.5
